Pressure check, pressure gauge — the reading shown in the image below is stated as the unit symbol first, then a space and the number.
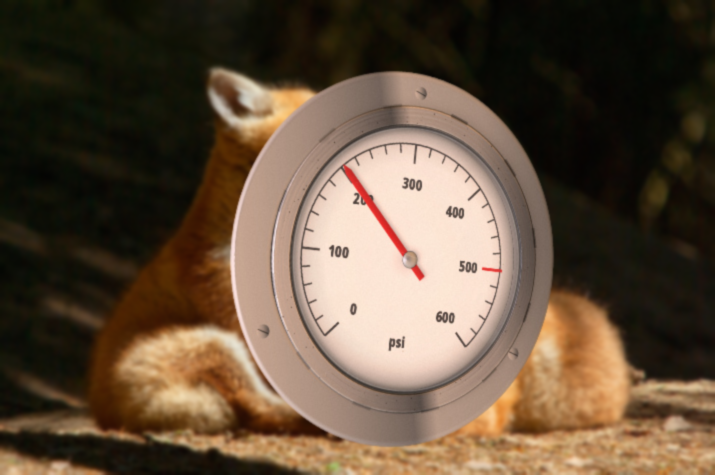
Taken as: psi 200
